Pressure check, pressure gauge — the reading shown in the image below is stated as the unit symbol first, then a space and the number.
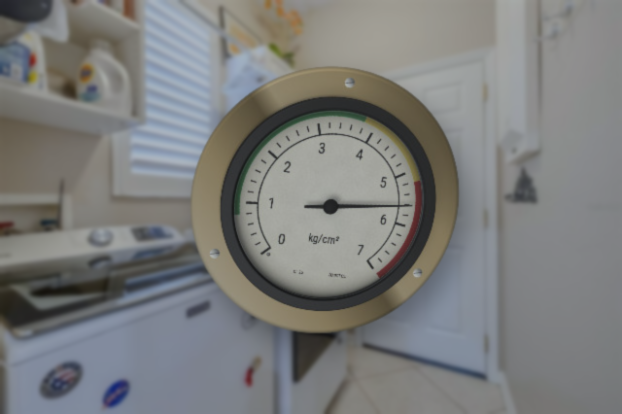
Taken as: kg/cm² 5.6
